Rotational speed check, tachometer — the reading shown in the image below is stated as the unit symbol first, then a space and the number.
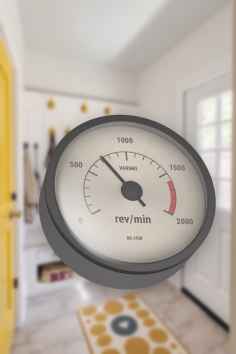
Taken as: rpm 700
